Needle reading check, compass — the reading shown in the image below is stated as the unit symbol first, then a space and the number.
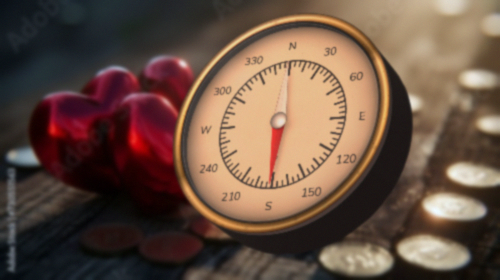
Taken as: ° 180
